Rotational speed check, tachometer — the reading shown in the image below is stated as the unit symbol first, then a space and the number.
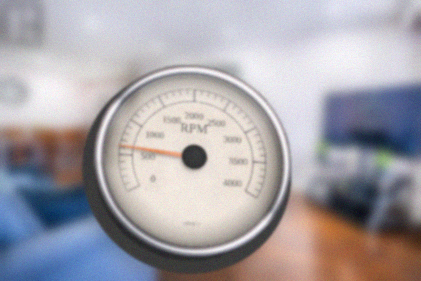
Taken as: rpm 600
